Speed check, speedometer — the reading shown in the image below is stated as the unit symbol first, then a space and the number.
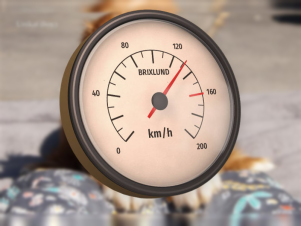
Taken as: km/h 130
